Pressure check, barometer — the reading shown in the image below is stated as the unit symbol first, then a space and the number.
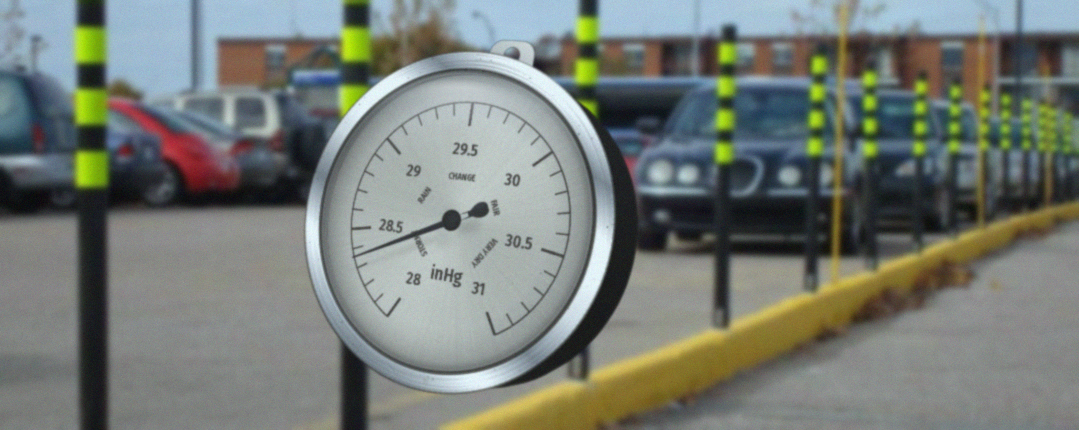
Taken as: inHg 28.35
